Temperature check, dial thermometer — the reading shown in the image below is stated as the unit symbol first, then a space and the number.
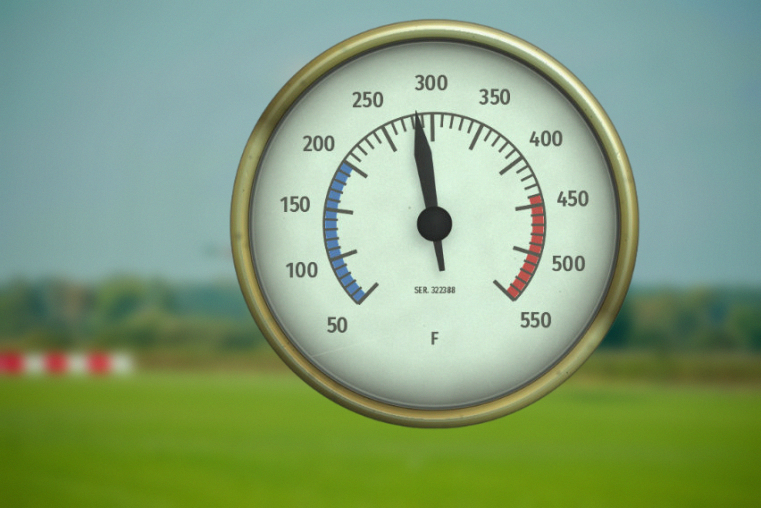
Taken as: °F 285
